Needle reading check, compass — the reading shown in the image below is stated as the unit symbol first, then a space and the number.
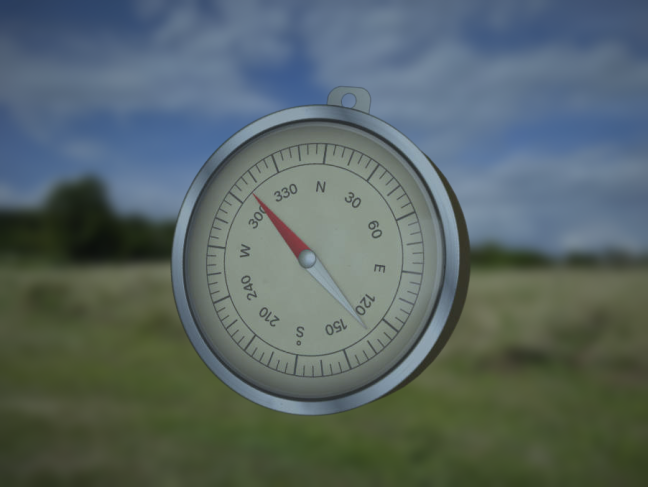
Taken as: ° 310
